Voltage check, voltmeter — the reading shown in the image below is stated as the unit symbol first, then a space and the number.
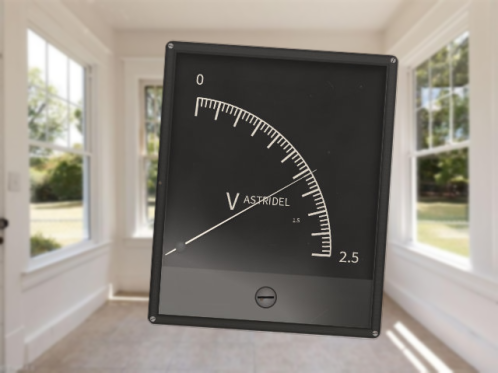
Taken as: V 1.55
